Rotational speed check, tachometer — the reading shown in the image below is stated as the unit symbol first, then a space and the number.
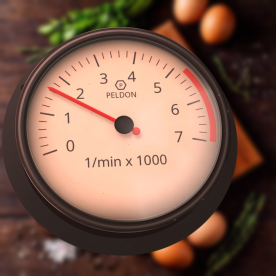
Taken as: rpm 1600
